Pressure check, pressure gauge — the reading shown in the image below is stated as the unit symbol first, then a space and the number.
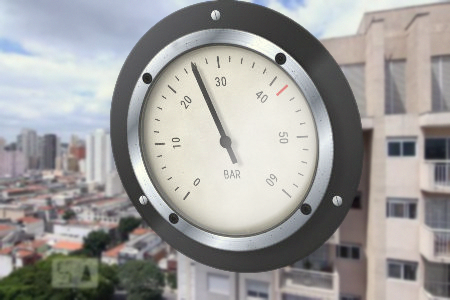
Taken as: bar 26
